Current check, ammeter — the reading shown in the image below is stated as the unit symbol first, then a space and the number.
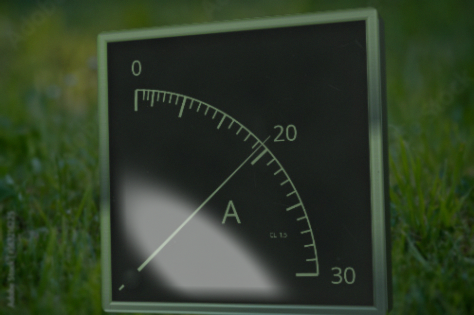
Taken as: A 19.5
